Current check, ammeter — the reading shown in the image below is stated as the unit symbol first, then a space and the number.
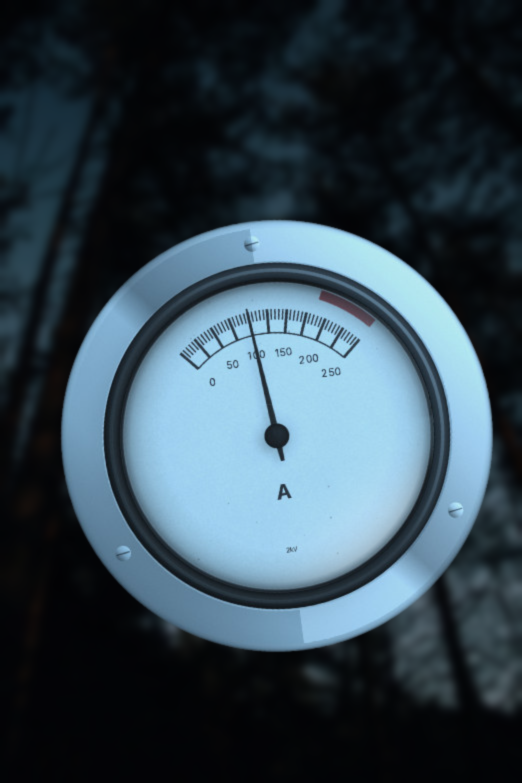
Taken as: A 100
